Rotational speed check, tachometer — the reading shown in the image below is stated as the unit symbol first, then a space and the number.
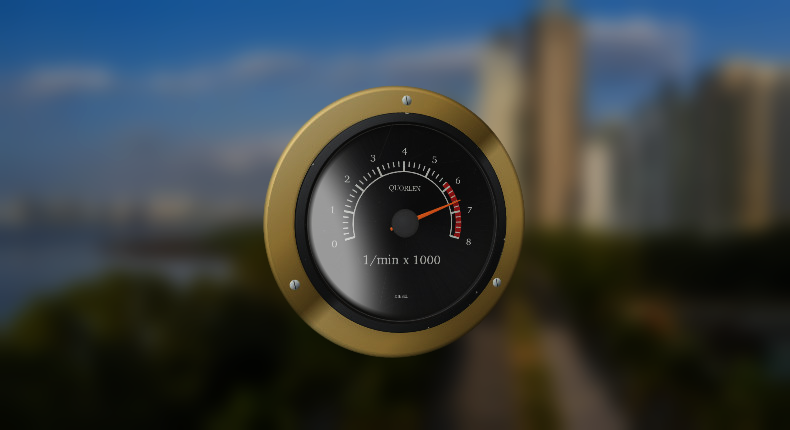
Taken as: rpm 6600
